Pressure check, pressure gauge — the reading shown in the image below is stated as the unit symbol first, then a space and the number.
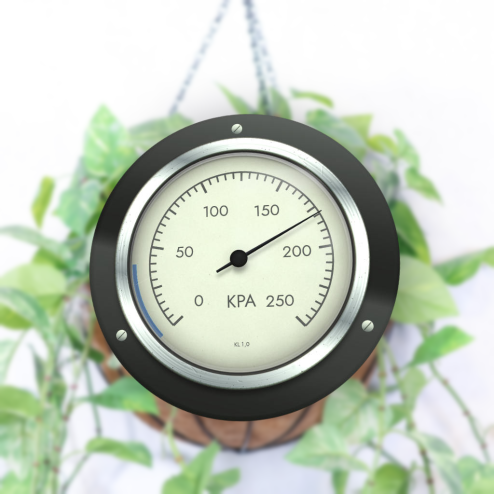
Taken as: kPa 180
